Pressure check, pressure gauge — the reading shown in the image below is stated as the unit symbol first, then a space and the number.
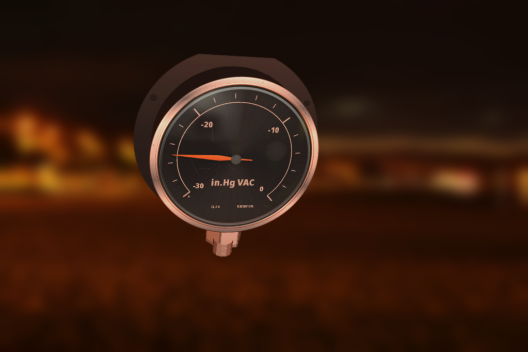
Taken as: inHg -25
